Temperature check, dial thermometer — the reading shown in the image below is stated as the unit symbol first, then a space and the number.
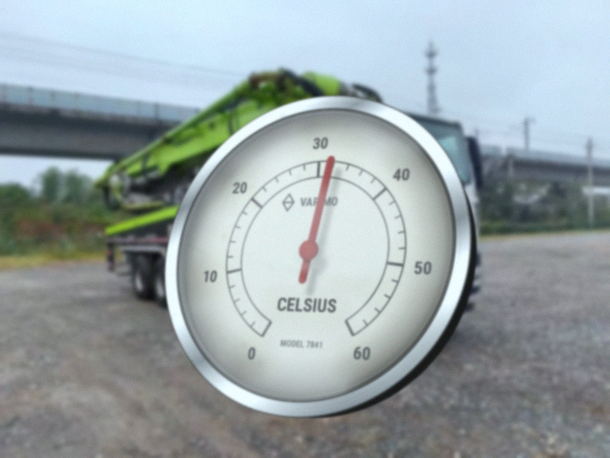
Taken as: °C 32
